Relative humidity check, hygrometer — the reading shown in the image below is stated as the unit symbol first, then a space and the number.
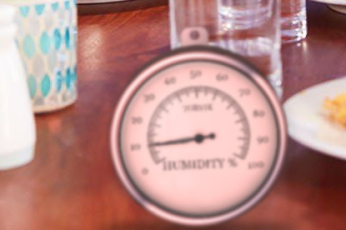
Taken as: % 10
